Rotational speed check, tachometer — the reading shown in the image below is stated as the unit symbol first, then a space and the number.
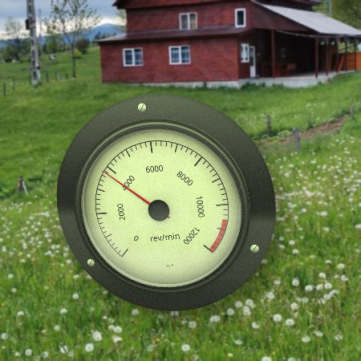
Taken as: rpm 3800
